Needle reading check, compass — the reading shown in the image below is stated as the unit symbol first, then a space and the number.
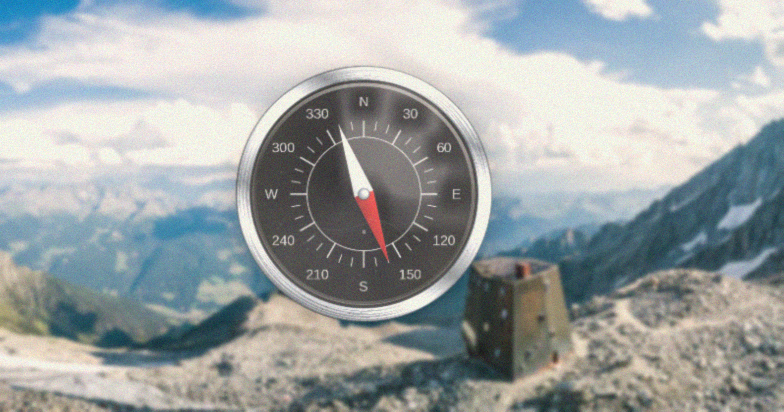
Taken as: ° 160
